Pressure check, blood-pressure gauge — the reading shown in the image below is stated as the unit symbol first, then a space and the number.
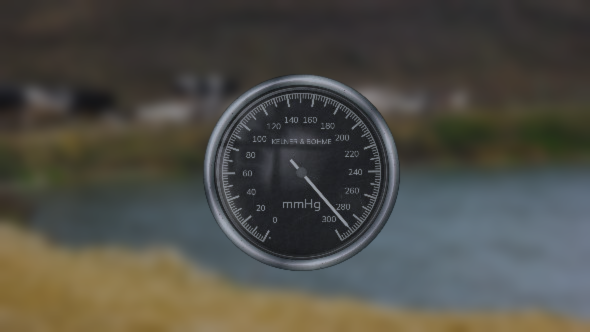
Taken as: mmHg 290
